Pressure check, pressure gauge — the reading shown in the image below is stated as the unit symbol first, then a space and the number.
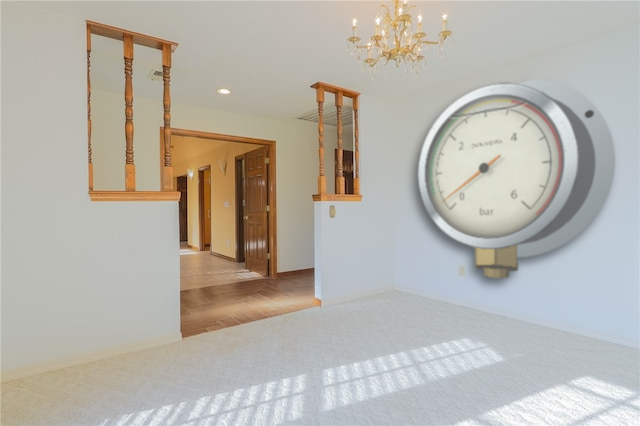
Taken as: bar 0.25
